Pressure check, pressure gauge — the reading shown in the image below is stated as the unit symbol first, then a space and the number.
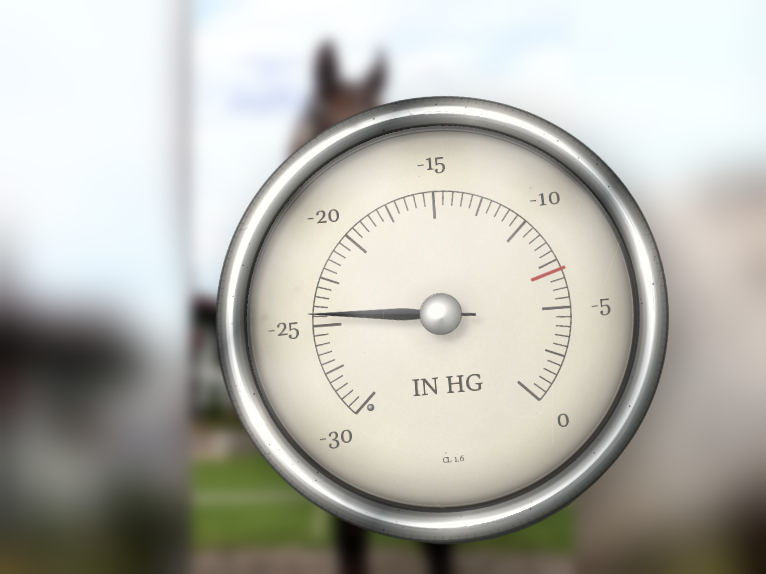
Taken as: inHg -24.5
